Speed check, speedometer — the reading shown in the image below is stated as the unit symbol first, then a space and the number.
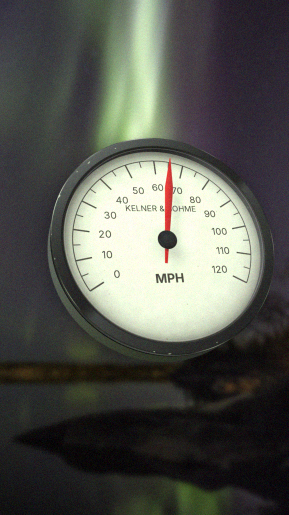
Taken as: mph 65
